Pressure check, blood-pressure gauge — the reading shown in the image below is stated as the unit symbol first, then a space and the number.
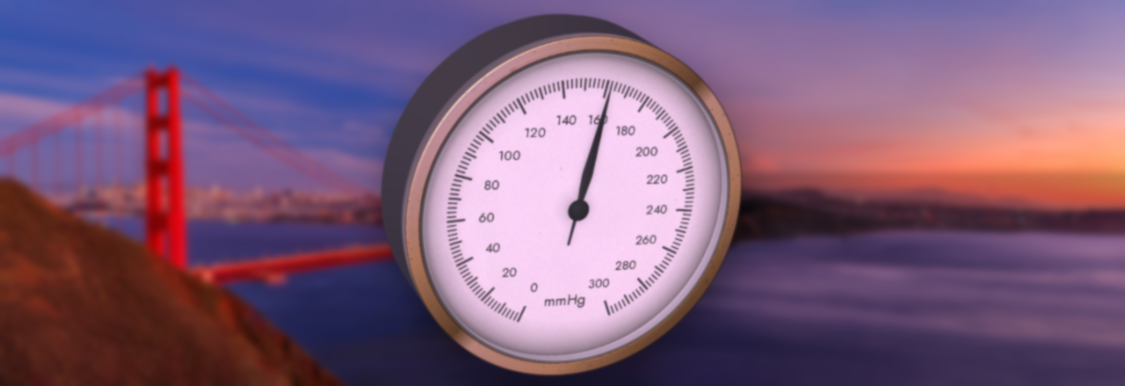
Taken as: mmHg 160
